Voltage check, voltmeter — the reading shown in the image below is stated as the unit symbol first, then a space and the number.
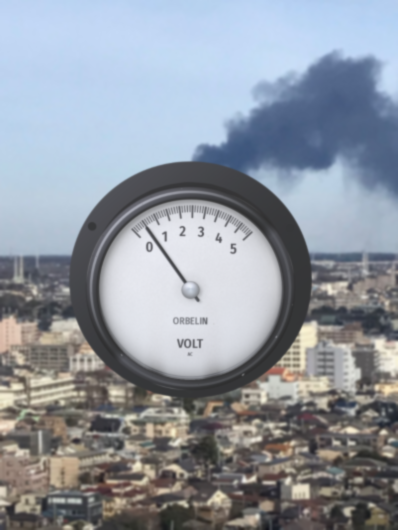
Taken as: V 0.5
